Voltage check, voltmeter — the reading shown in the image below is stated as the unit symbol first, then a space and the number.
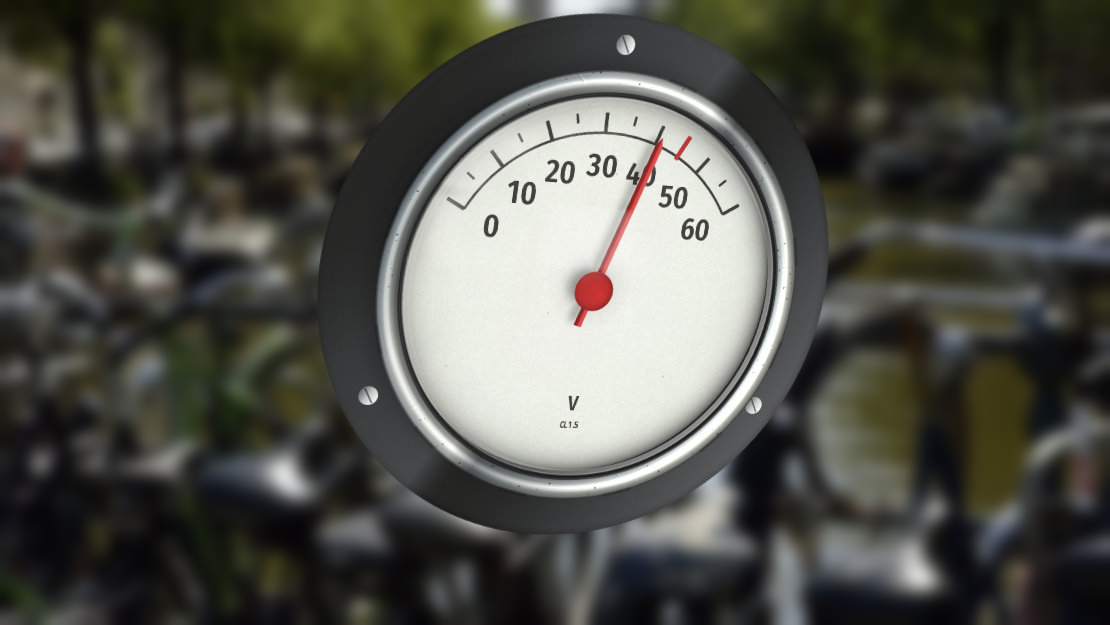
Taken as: V 40
